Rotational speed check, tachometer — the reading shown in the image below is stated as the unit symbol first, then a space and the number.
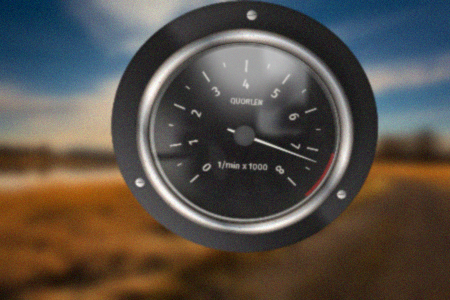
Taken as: rpm 7250
